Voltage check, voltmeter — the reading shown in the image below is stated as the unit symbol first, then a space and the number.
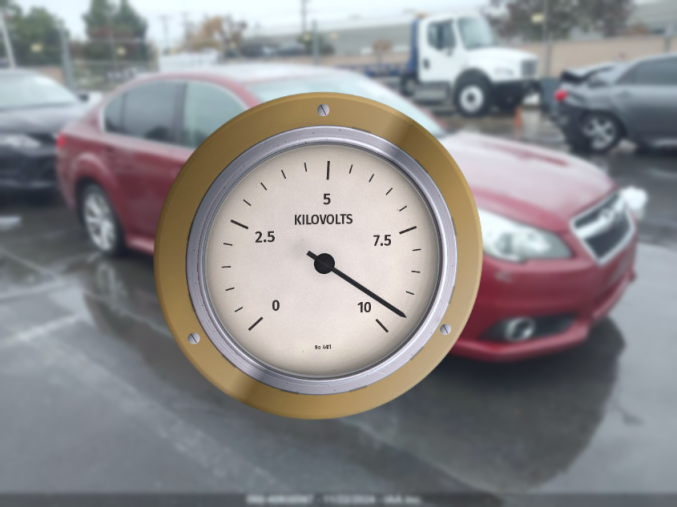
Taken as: kV 9.5
